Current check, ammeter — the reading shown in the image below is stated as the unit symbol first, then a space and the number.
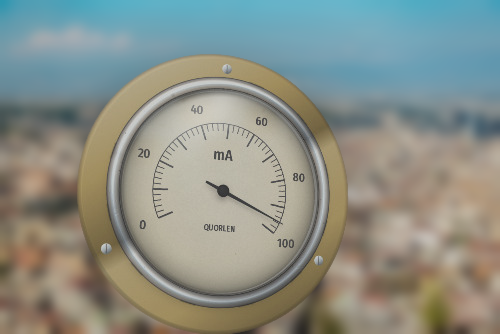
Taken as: mA 96
